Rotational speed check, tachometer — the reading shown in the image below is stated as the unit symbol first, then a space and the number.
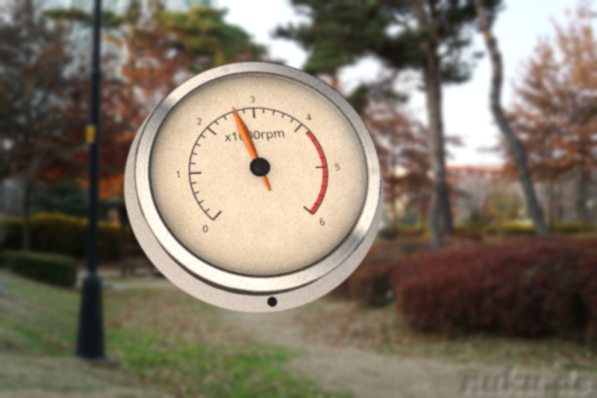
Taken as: rpm 2600
